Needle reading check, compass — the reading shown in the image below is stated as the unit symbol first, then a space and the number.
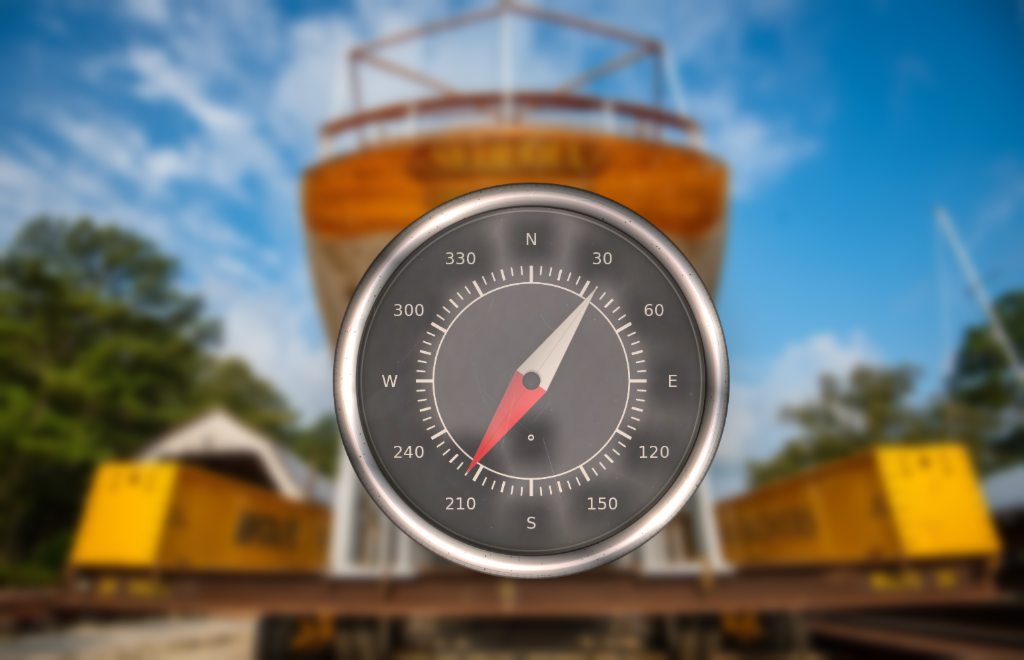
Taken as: ° 215
